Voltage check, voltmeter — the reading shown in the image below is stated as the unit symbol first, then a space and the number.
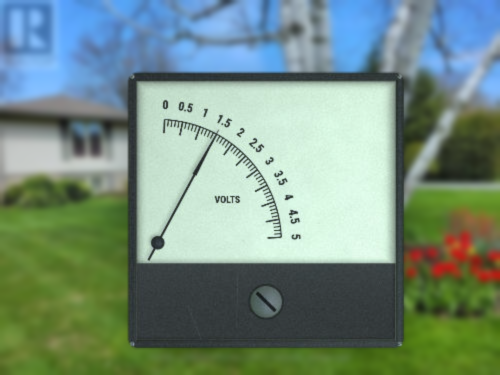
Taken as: V 1.5
